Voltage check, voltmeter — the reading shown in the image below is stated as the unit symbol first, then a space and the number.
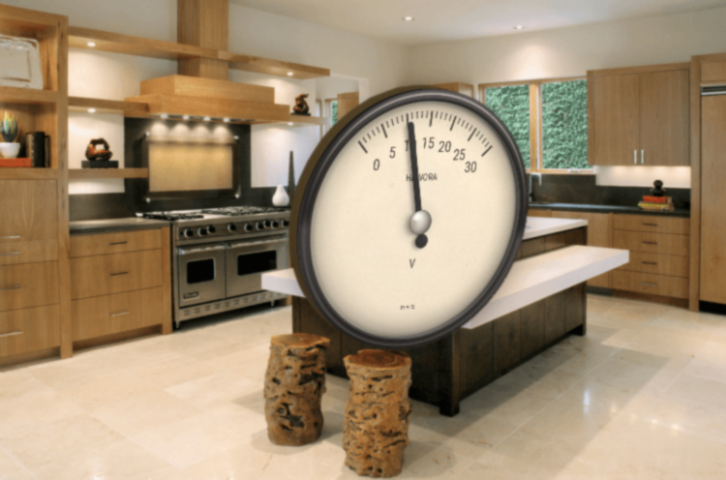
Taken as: V 10
